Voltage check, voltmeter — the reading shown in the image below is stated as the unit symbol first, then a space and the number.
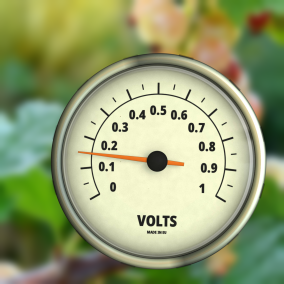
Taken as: V 0.15
